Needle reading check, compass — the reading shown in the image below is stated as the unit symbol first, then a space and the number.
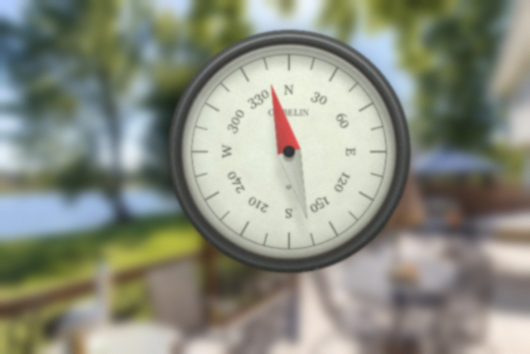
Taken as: ° 345
